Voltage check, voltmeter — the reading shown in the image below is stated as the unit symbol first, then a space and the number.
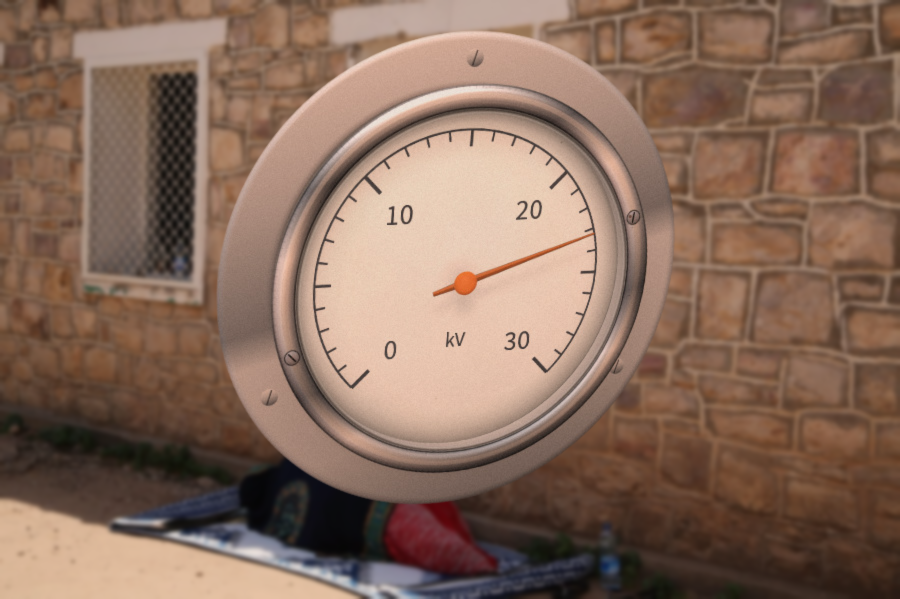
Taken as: kV 23
